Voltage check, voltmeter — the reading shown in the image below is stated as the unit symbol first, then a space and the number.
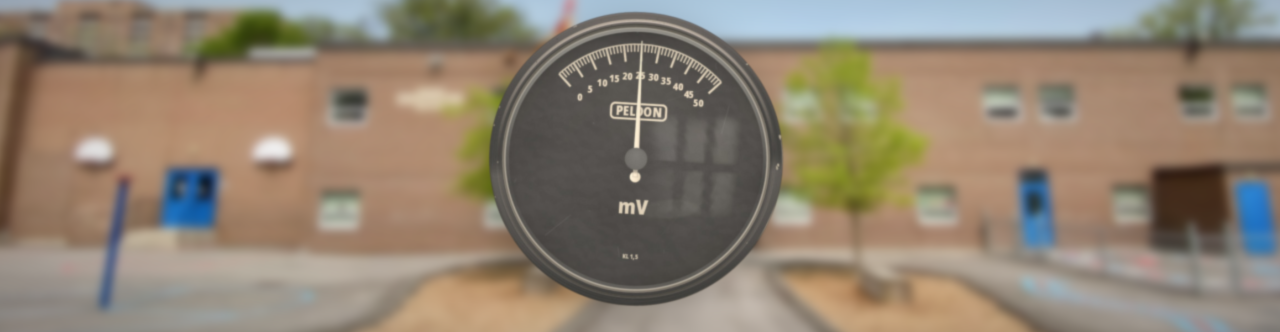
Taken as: mV 25
